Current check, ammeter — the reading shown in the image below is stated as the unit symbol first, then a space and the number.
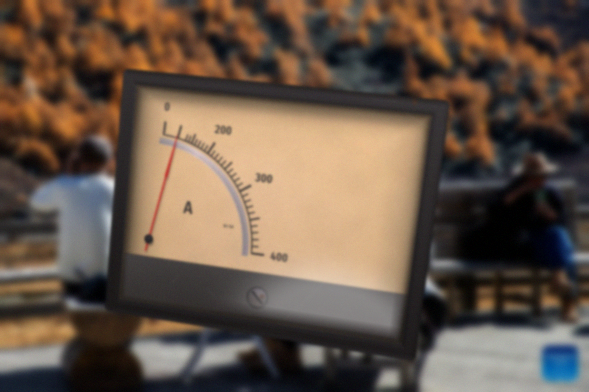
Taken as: A 100
